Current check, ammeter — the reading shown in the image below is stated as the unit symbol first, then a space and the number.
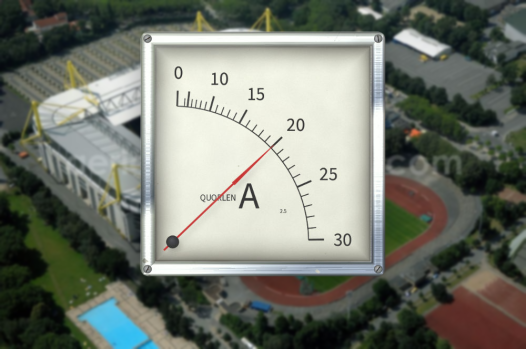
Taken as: A 20
